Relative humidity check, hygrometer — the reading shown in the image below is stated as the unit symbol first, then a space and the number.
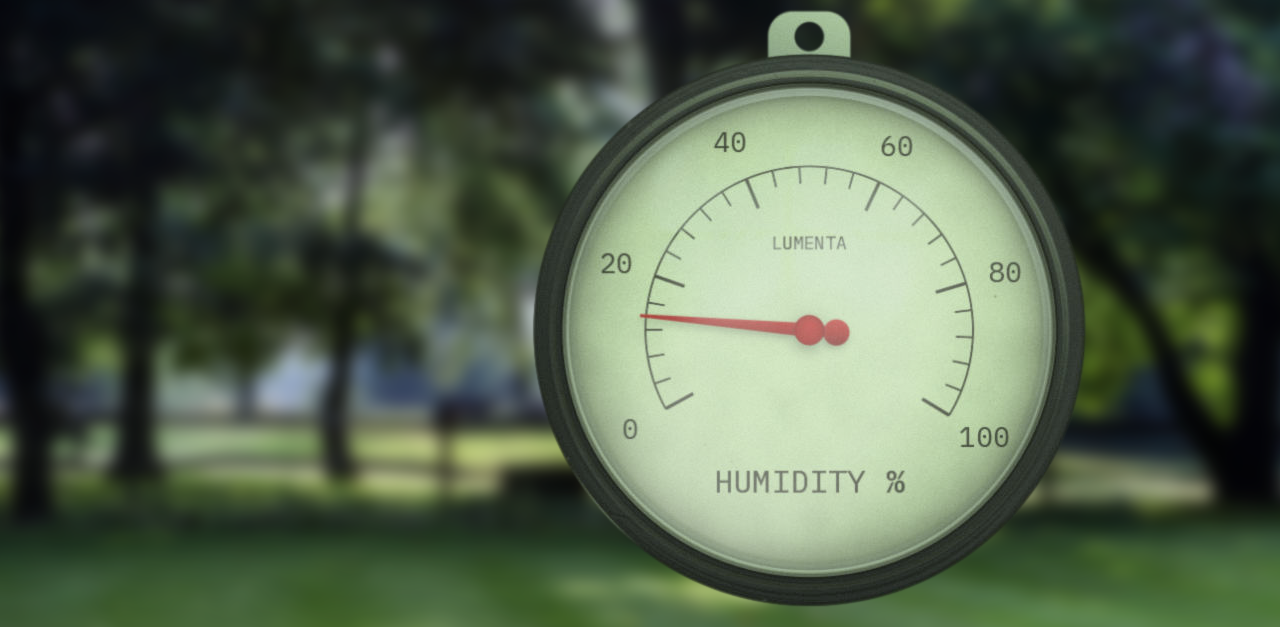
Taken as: % 14
